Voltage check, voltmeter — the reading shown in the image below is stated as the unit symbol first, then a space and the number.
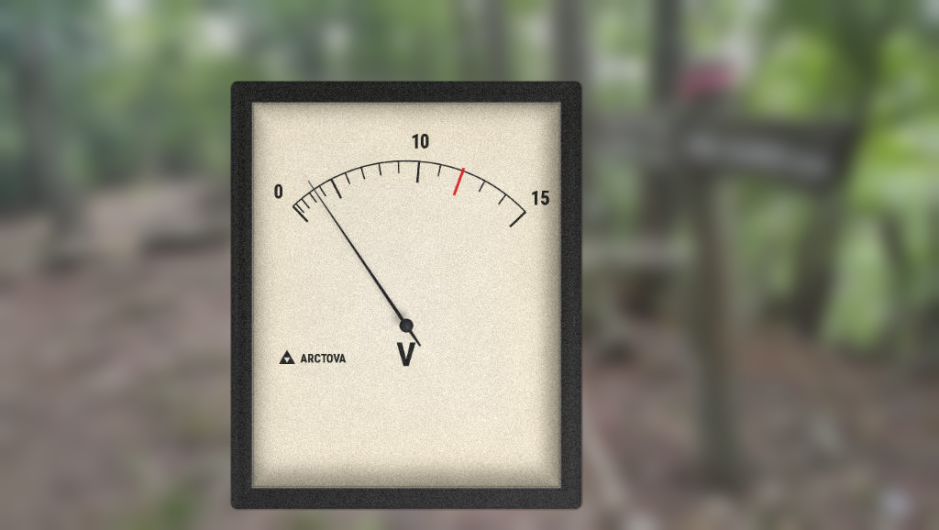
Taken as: V 3.5
